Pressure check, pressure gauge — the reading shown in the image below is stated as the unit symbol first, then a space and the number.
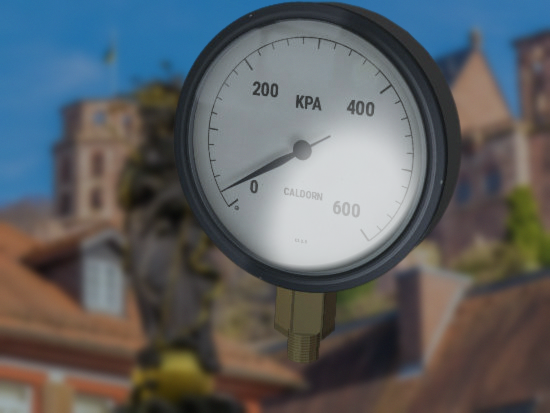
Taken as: kPa 20
